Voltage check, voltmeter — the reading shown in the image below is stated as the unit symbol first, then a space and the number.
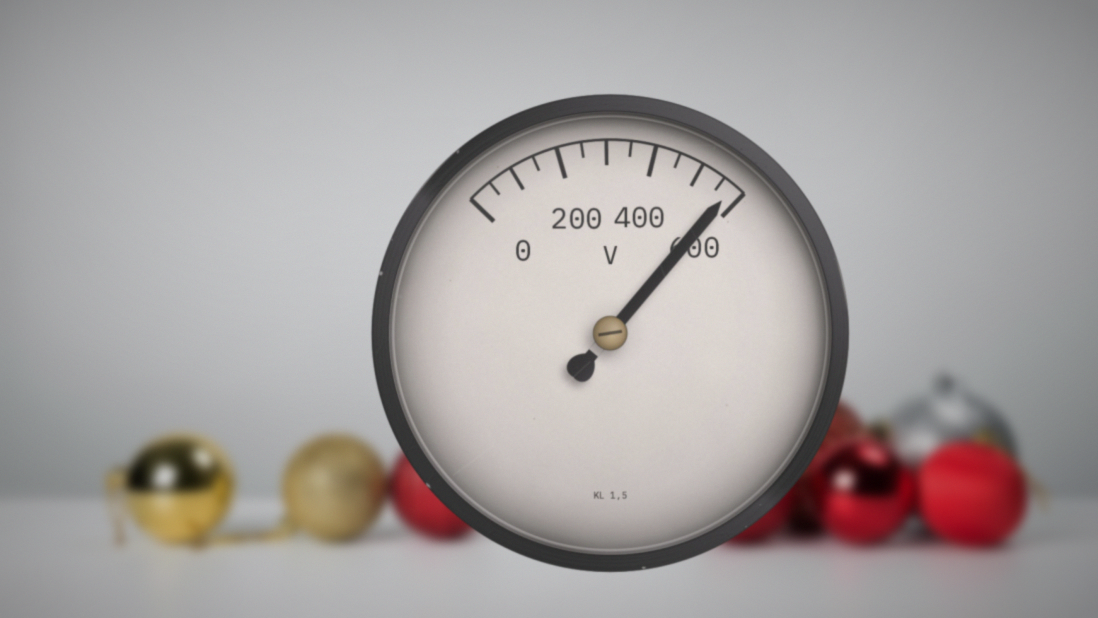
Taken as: V 575
